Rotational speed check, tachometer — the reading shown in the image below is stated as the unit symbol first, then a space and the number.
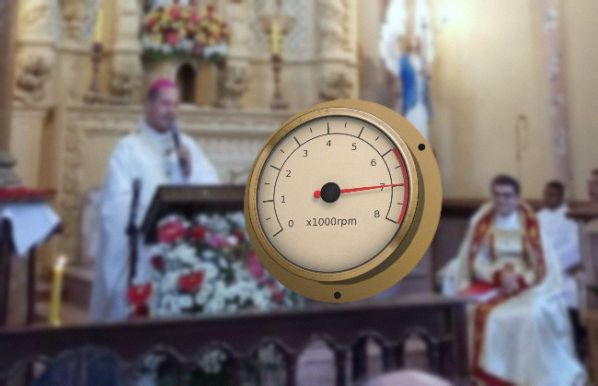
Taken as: rpm 7000
